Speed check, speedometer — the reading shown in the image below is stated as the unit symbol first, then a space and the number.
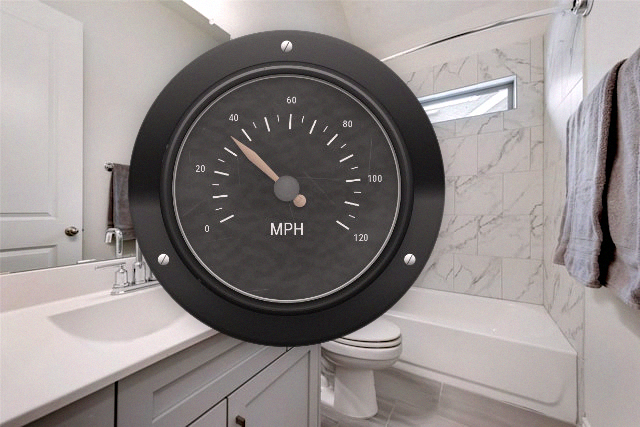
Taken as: mph 35
